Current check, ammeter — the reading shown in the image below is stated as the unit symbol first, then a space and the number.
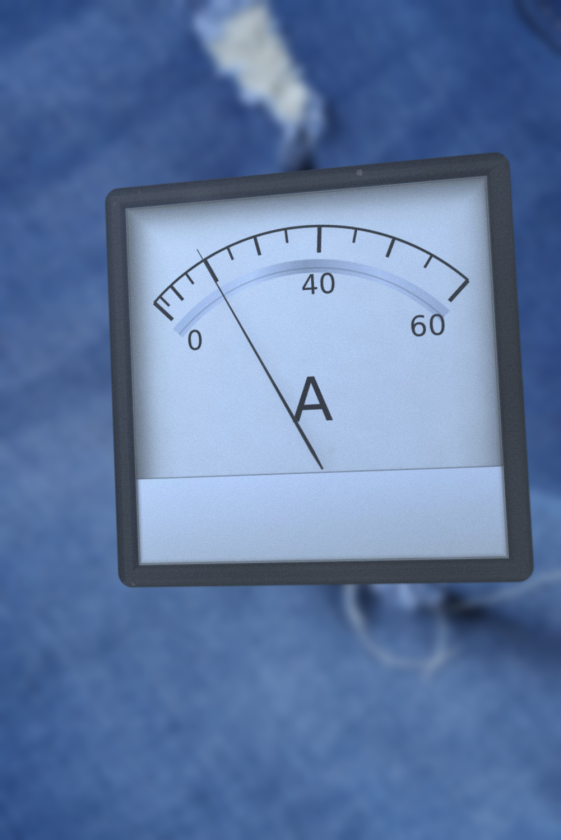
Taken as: A 20
